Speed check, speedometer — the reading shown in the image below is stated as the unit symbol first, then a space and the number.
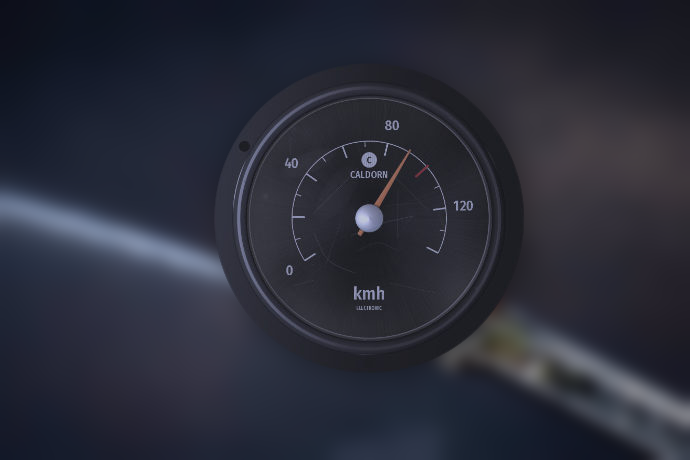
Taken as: km/h 90
